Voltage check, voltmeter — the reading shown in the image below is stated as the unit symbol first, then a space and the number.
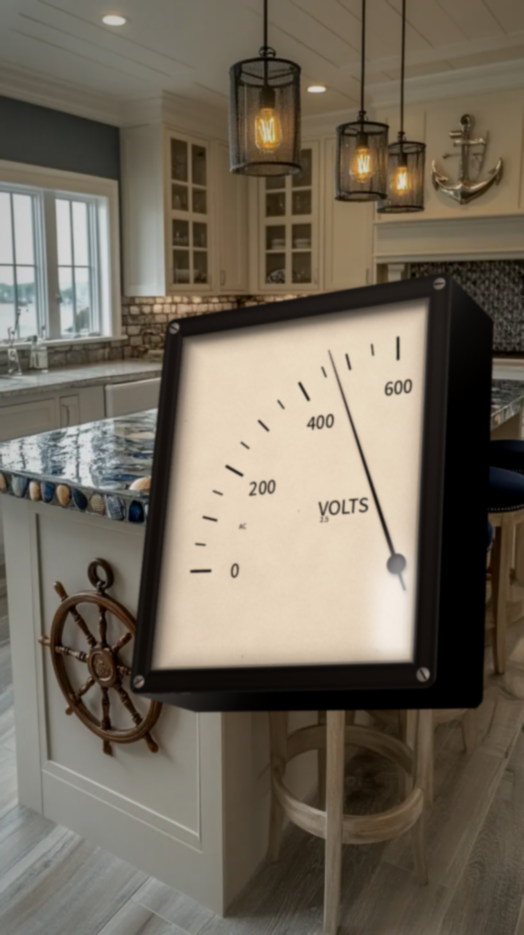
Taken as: V 475
